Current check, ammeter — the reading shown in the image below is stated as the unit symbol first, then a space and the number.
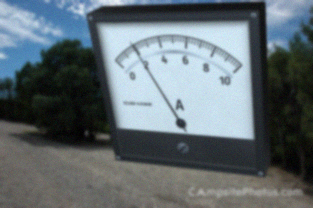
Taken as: A 2
